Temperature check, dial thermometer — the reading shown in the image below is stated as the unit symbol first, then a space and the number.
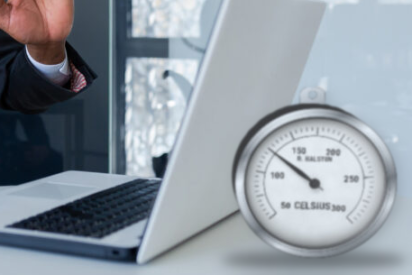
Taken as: °C 125
